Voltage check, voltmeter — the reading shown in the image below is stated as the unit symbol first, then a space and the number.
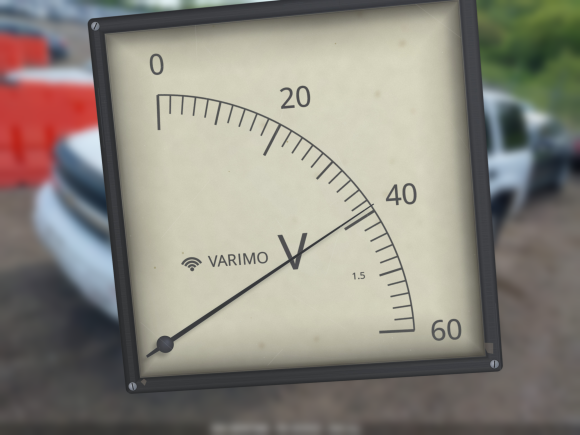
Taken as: V 39
